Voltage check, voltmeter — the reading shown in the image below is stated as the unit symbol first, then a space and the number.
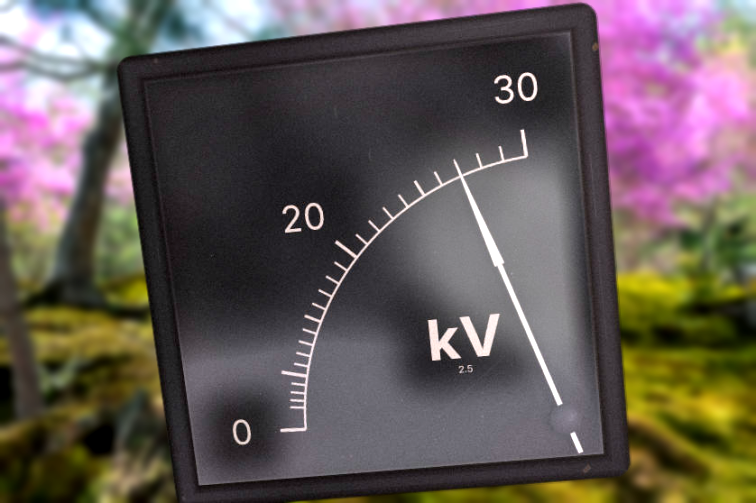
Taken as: kV 27
